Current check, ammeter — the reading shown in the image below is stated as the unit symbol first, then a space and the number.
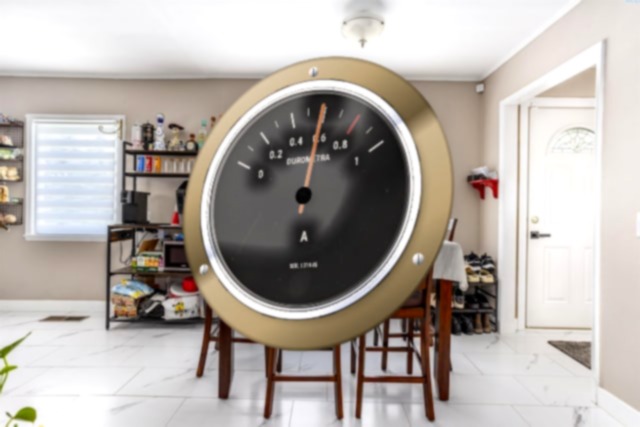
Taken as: A 0.6
